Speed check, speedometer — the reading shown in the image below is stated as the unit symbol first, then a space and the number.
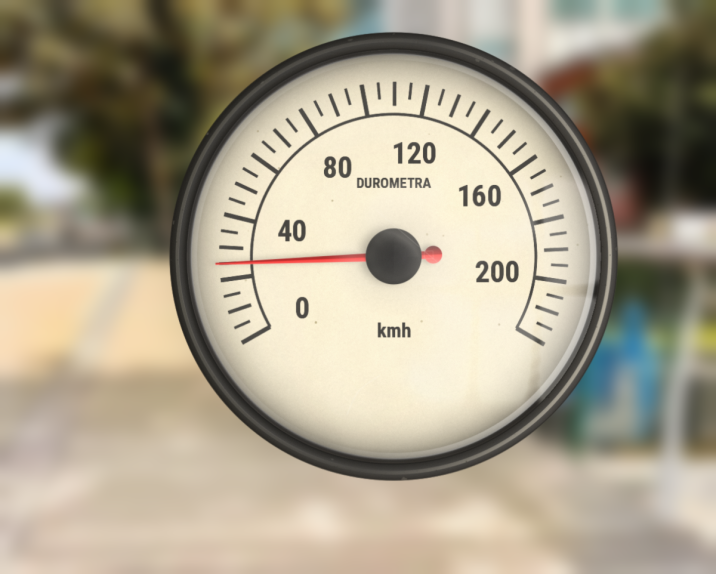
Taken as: km/h 25
